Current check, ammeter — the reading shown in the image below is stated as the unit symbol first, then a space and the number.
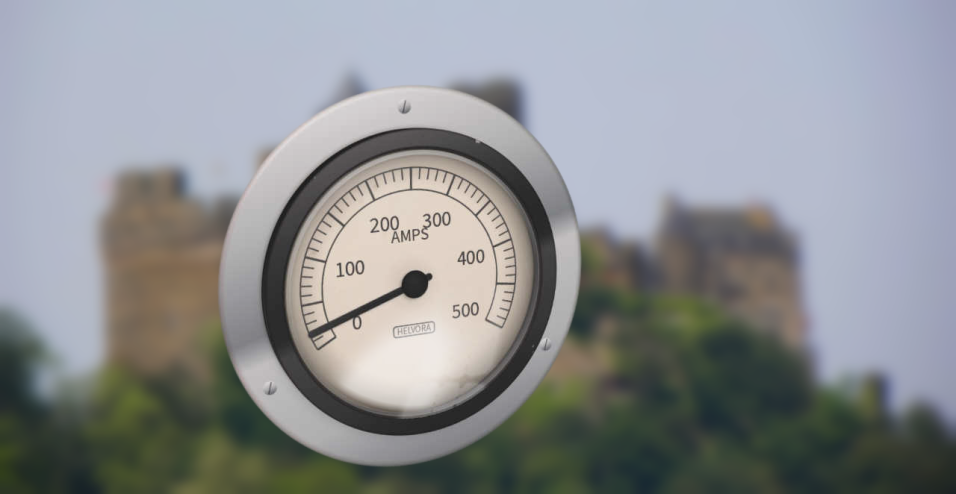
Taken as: A 20
